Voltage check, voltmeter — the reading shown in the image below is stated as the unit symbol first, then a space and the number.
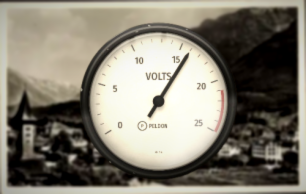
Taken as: V 16
